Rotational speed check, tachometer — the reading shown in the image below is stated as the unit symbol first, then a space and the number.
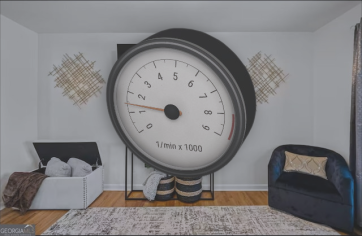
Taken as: rpm 1500
